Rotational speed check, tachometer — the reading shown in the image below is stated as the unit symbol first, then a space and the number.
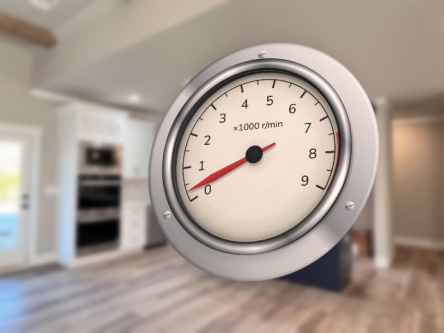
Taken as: rpm 250
